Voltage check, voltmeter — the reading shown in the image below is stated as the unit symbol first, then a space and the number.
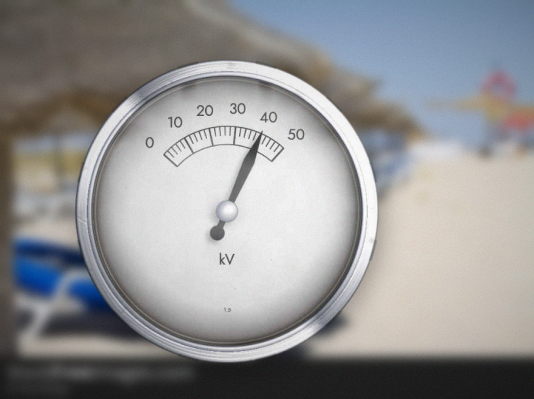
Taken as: kV 40
